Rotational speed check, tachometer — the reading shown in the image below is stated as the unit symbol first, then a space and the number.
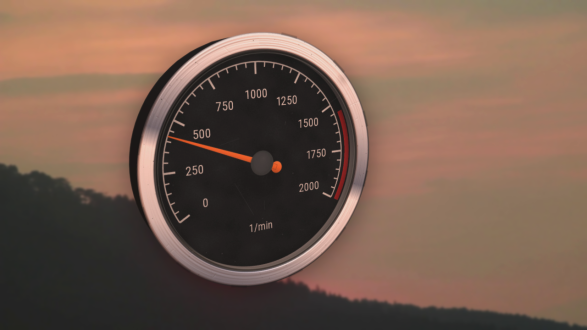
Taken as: rpm 425
